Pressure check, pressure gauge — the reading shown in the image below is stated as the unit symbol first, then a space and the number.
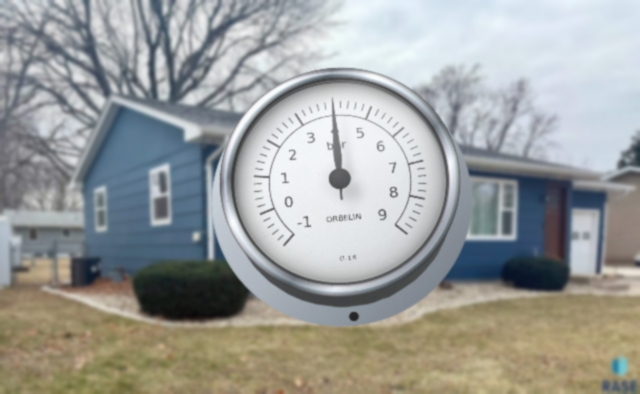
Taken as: bar 4
